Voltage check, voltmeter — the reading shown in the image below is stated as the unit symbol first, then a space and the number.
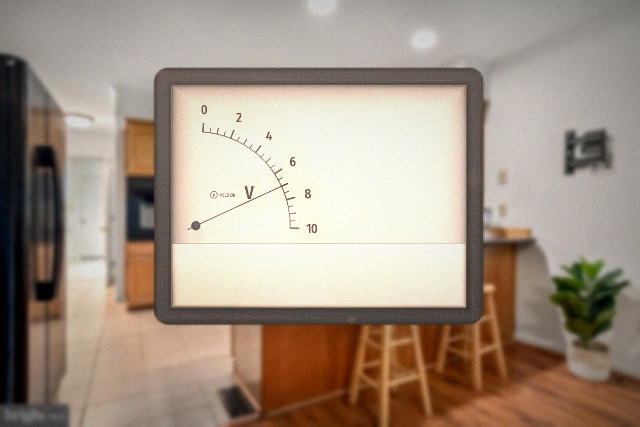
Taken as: V 7
